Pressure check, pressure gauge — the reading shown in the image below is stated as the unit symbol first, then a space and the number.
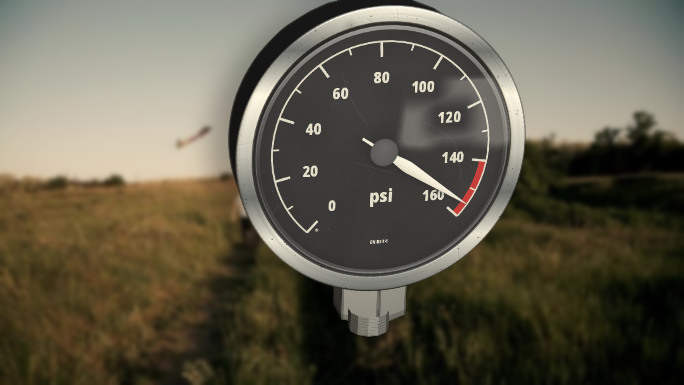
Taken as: psi 155
